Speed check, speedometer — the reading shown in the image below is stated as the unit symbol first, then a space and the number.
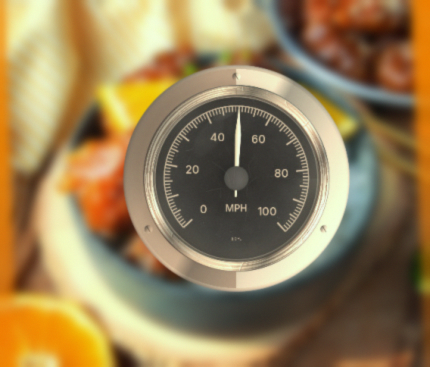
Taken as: mph 50
